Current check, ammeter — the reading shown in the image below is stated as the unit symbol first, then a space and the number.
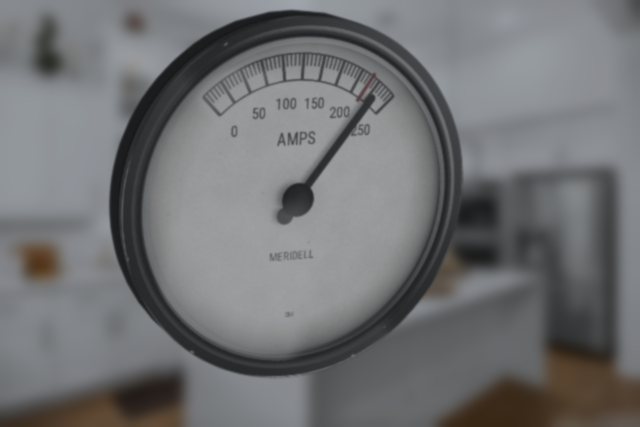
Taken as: A 225
